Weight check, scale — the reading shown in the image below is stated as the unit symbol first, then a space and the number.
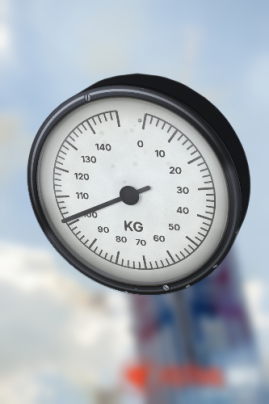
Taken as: kg 102
